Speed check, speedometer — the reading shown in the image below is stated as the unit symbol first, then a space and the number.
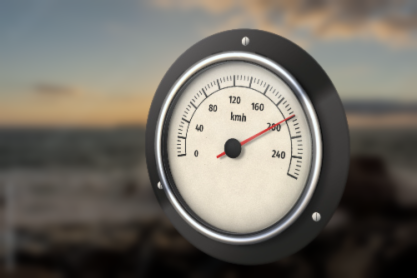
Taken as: km/h 200
